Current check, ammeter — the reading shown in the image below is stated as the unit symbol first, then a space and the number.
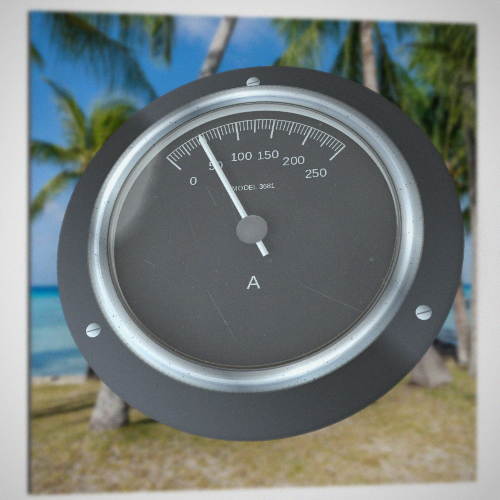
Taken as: A 50
